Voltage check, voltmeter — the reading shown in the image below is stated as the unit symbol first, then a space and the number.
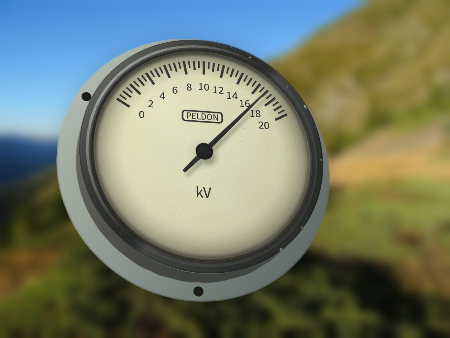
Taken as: kV 17
